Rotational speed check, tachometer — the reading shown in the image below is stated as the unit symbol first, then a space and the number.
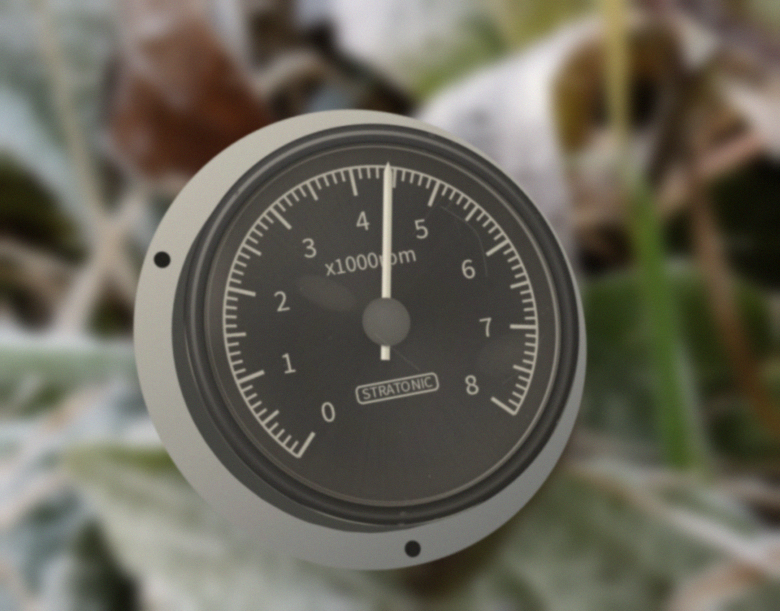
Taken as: rpm 4400
